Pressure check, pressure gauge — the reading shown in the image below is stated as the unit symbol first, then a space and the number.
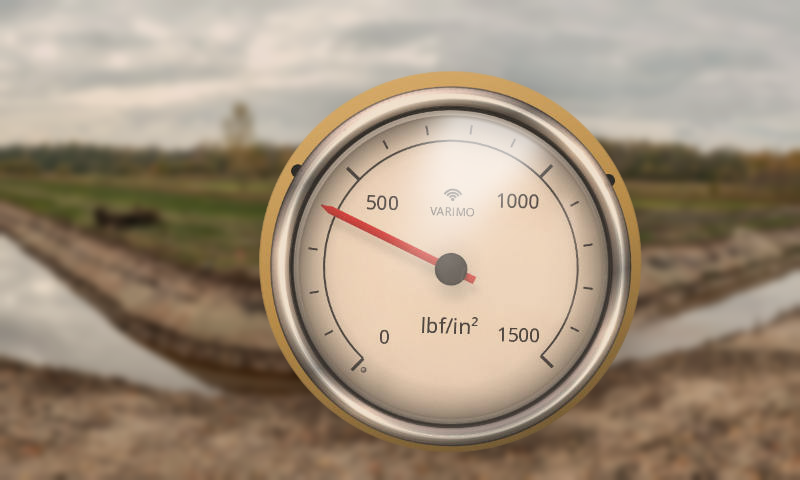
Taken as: psi 400
